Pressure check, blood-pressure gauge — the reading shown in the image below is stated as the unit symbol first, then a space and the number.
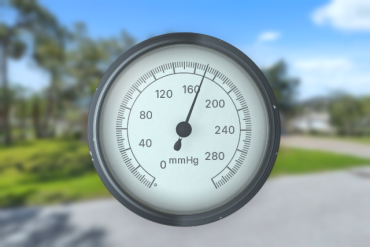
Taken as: mmHg 170
